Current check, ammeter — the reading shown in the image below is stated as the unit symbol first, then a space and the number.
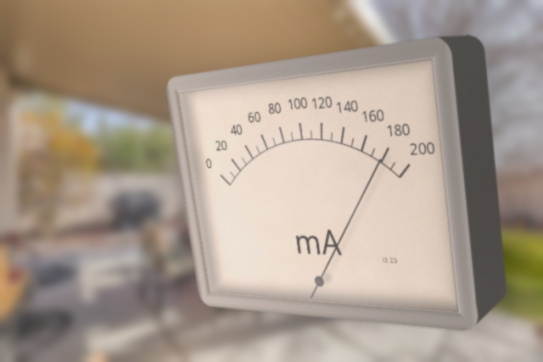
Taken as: mA 180
